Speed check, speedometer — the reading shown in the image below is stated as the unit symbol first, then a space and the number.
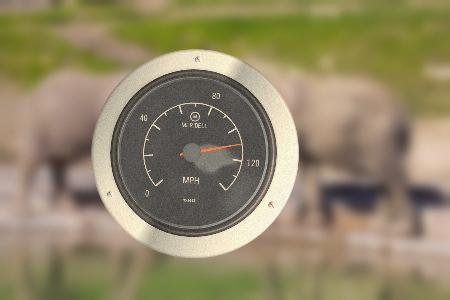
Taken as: mph 110
